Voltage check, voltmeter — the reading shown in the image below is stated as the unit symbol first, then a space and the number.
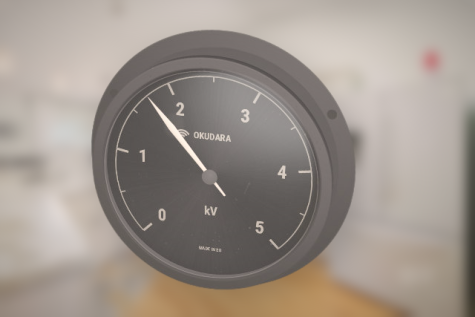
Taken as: kV 1.75
